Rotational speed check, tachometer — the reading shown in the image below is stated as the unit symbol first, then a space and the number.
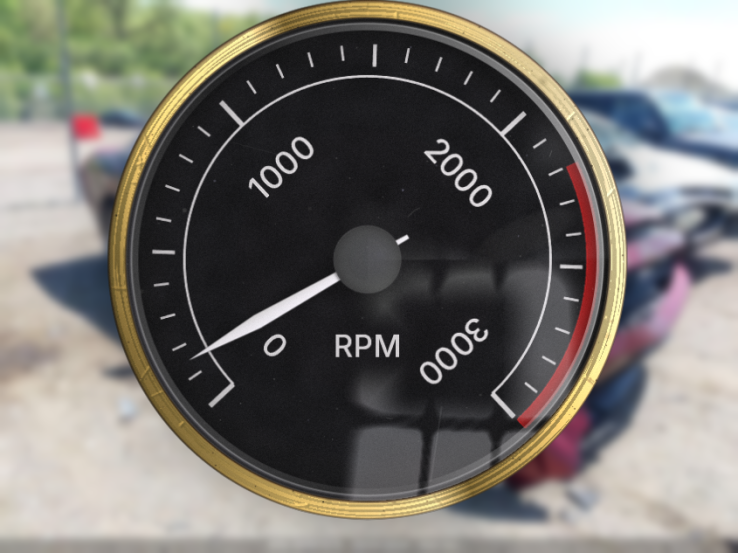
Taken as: rpm 150
